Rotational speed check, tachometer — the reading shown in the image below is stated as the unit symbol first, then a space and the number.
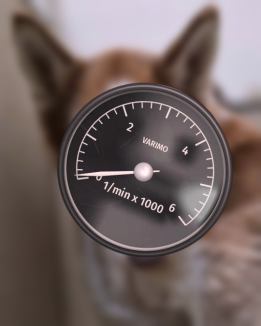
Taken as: rpm 100
